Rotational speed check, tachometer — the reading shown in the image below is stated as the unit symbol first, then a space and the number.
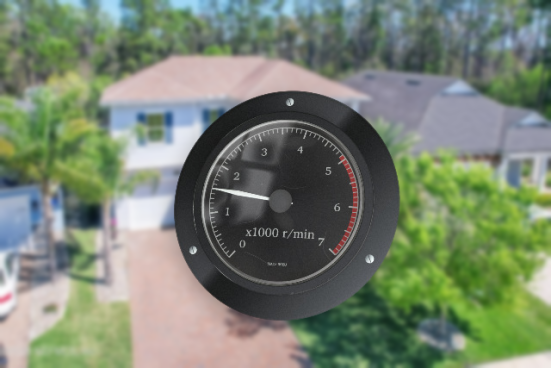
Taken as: rpm 1500
